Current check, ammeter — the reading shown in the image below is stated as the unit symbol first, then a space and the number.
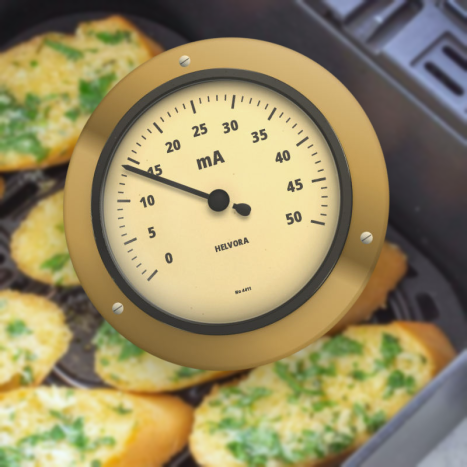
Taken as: mA 14
